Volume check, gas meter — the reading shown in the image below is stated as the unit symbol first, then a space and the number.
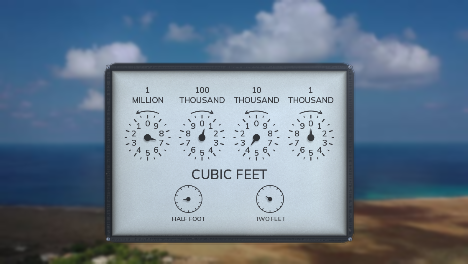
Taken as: ft³ 704000
